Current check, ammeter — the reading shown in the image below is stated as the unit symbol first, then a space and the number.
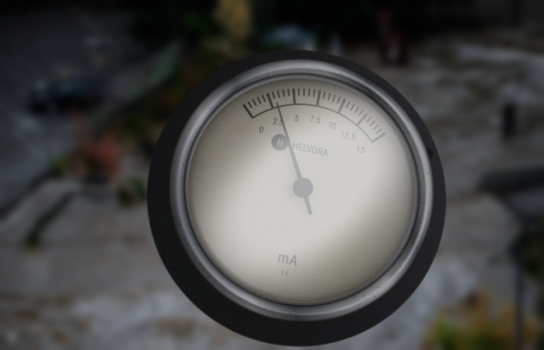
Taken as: mA 3
